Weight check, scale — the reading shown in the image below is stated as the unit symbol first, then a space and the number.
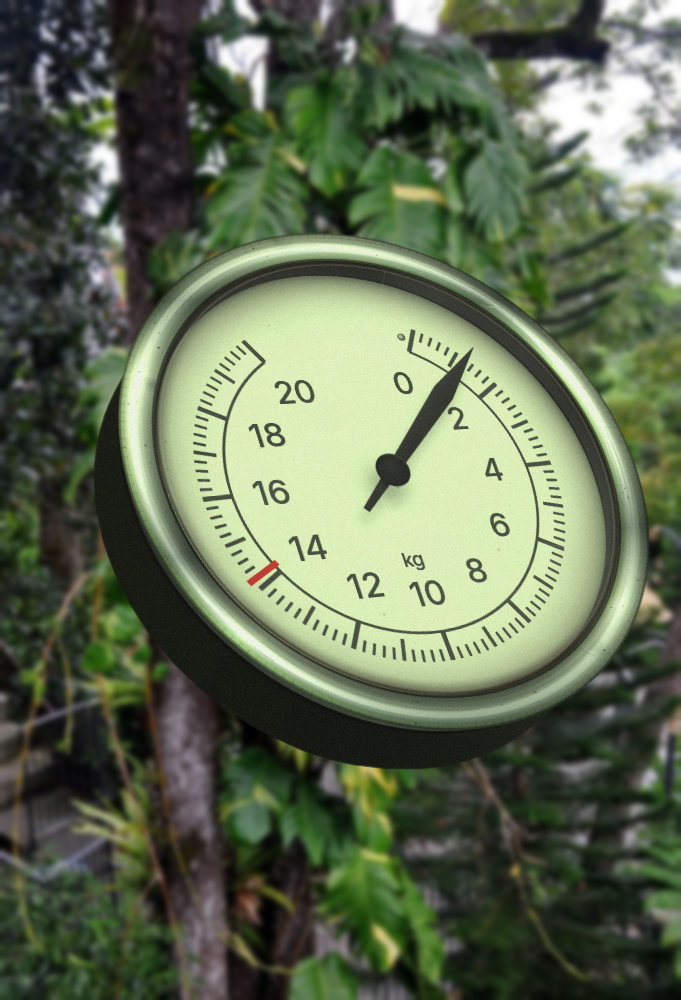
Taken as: kg 1.2
